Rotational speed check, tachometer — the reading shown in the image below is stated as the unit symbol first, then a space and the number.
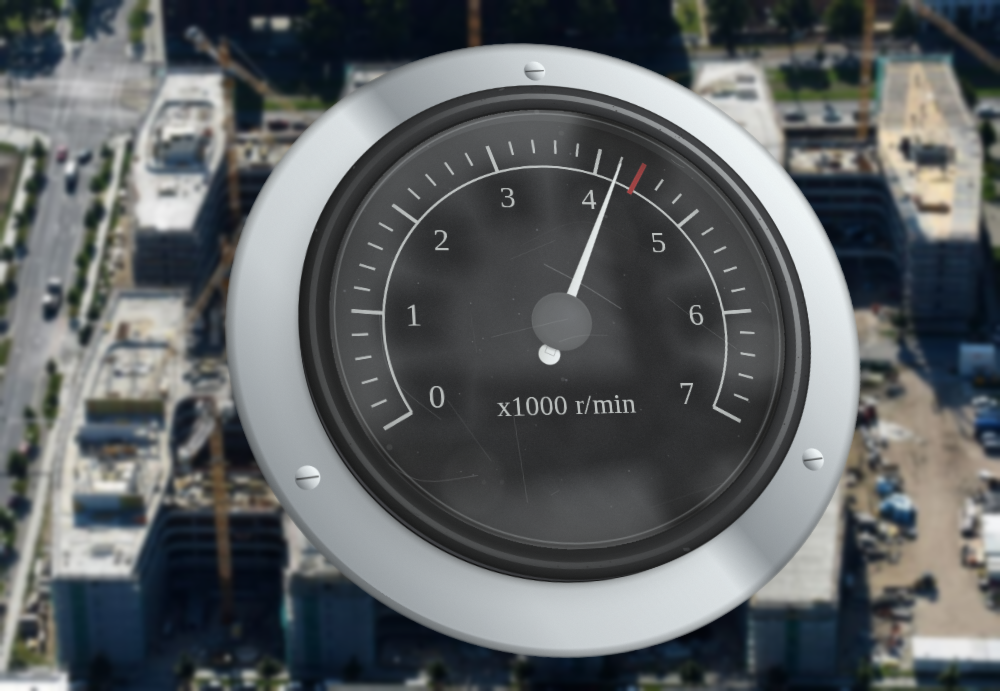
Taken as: rpm 4200
